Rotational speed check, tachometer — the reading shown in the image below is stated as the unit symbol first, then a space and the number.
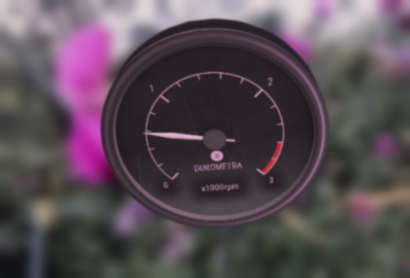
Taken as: rpm 600
